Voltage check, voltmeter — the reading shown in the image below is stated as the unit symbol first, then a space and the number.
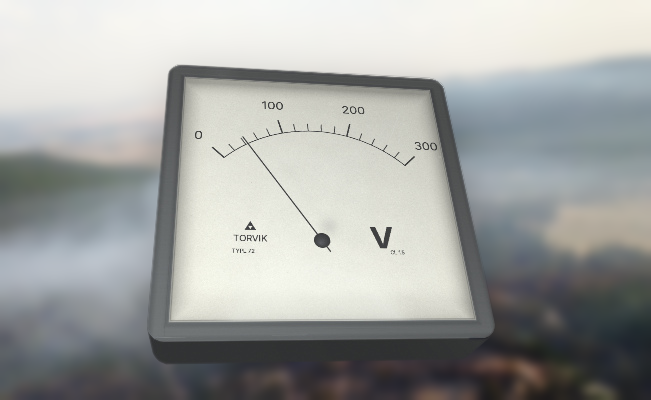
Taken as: V 40
